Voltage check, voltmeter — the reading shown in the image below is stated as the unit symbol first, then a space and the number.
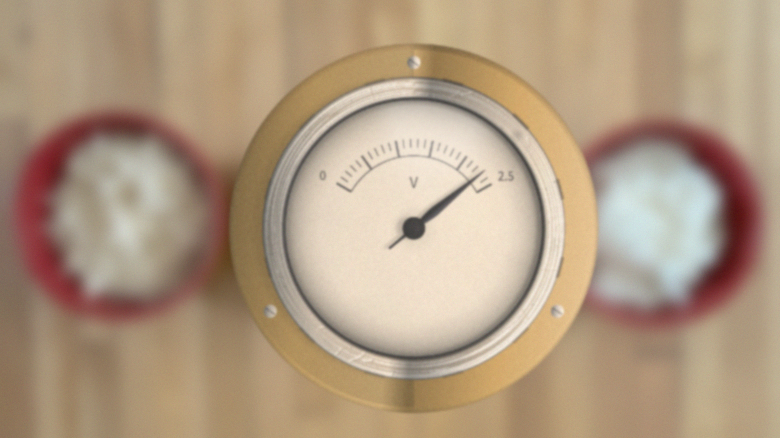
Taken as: V 2.3
